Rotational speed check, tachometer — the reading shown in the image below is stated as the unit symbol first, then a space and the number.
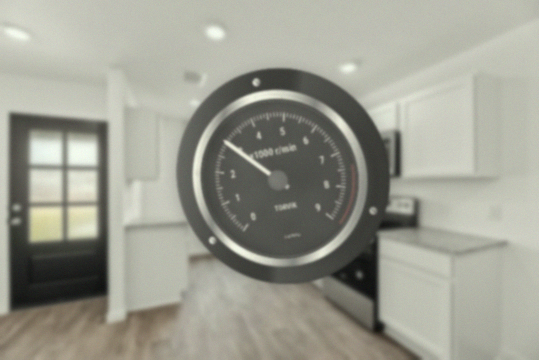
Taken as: rpm 3000
